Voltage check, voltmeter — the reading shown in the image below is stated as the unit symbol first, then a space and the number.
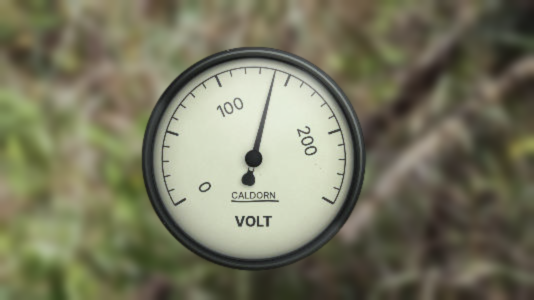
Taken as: V 140
